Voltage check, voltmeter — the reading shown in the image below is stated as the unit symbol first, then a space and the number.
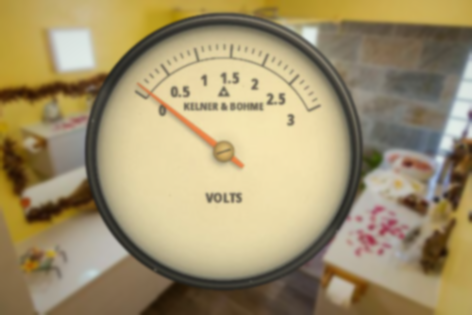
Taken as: V 0.1
